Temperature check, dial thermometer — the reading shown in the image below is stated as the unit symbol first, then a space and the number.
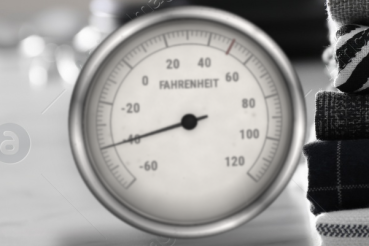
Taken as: °F -40
